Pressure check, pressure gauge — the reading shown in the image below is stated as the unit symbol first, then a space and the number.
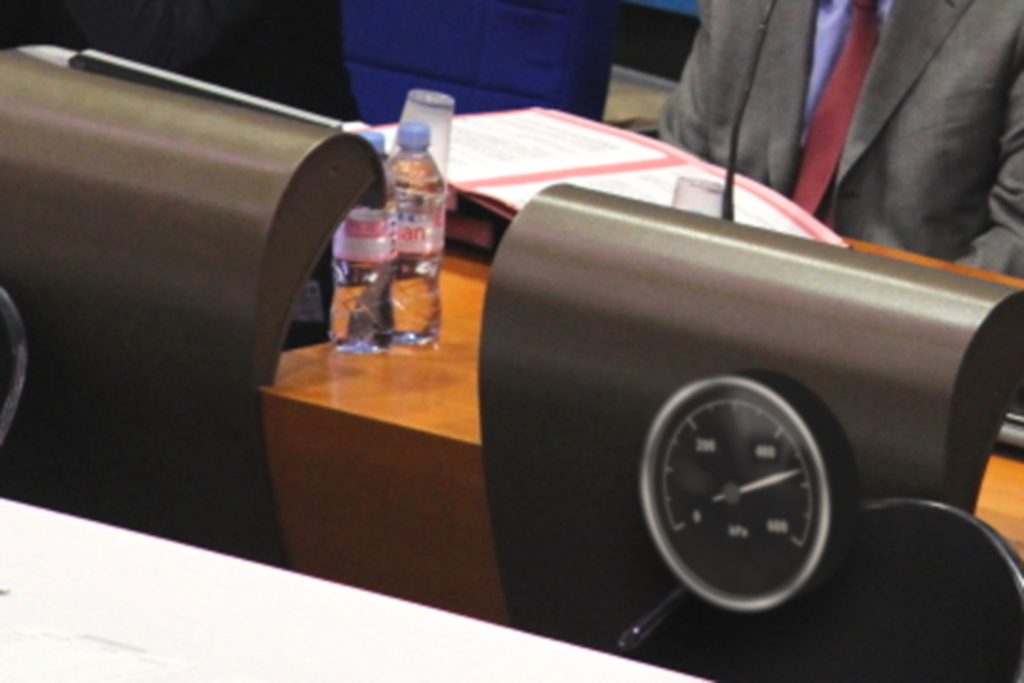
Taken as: kPa 475
